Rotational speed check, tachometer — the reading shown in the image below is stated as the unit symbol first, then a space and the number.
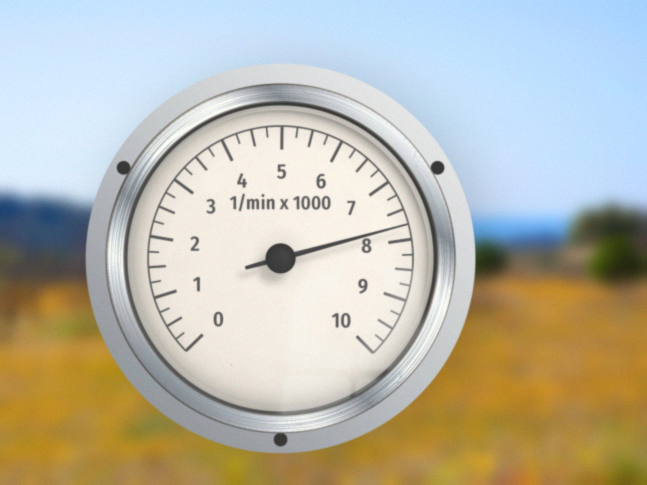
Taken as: rpm 7750
